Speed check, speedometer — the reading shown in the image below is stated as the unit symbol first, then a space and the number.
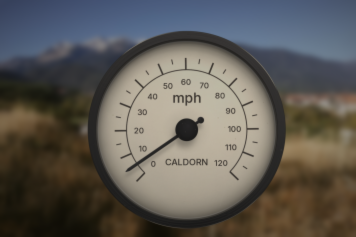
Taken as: mph 5
